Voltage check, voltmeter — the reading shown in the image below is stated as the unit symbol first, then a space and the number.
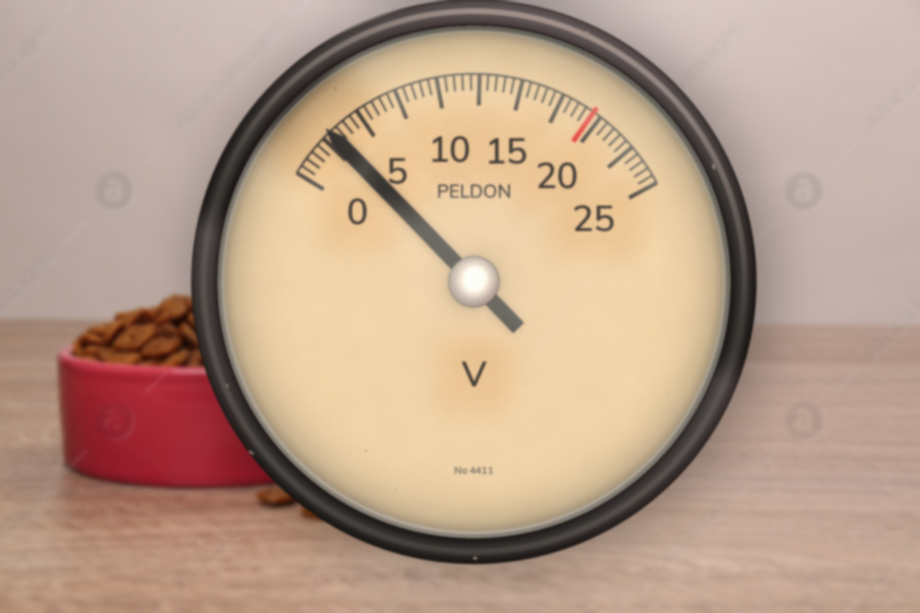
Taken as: V 3
